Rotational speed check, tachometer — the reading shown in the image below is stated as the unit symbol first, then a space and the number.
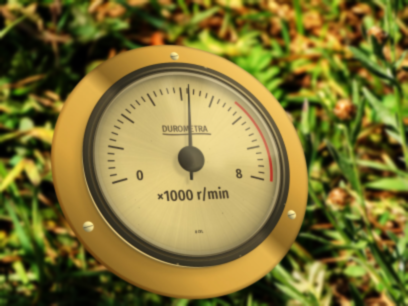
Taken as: rpm 4200
